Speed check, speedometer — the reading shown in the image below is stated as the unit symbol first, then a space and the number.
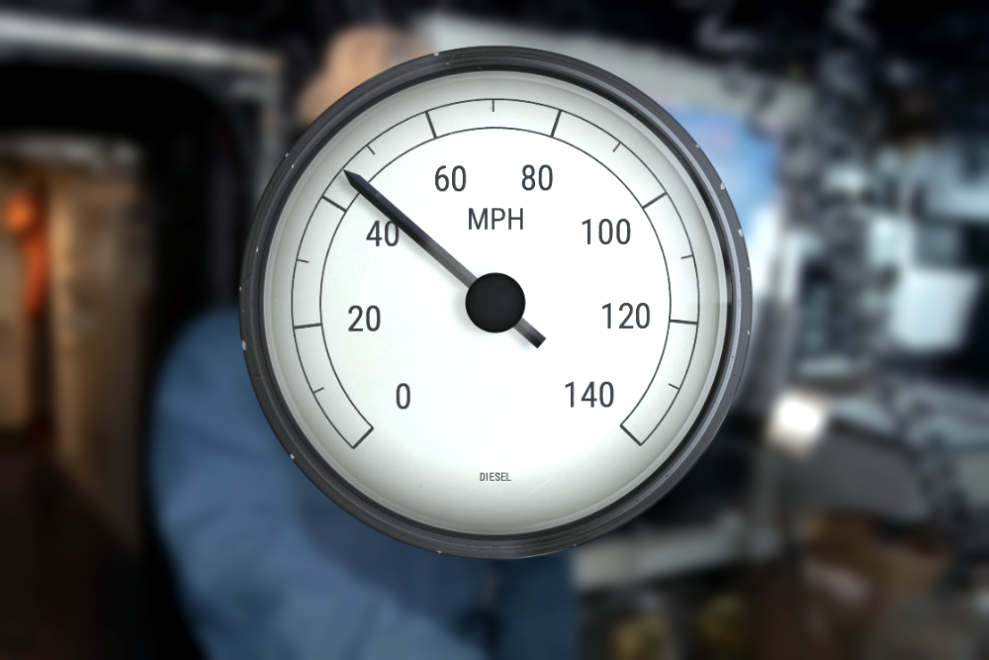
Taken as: mph 45
